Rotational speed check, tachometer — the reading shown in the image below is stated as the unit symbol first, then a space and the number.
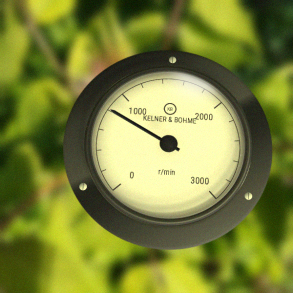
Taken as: rpm 800
